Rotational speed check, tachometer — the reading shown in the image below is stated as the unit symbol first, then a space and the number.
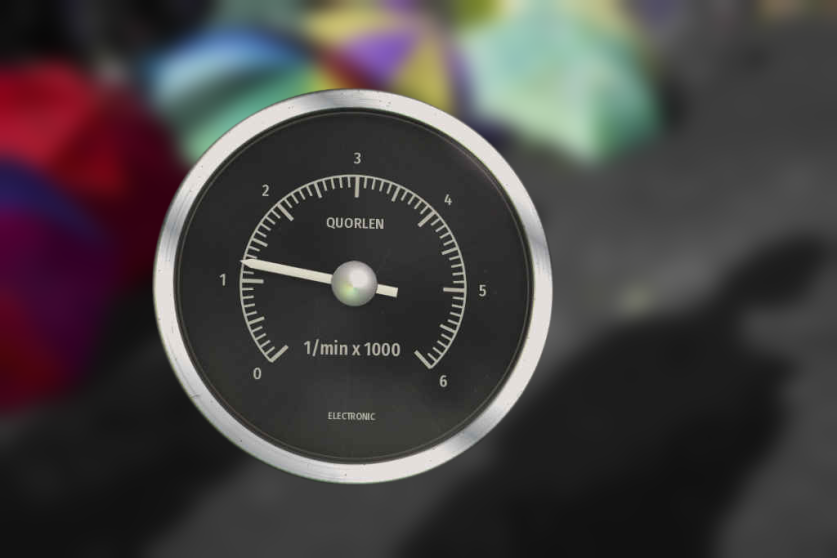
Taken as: rpm 1200
